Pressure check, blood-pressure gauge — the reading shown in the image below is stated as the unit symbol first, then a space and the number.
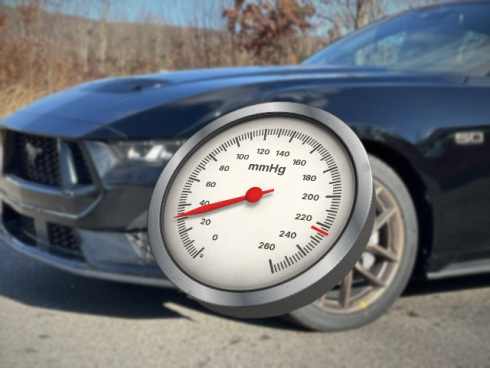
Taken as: mmHg 30
